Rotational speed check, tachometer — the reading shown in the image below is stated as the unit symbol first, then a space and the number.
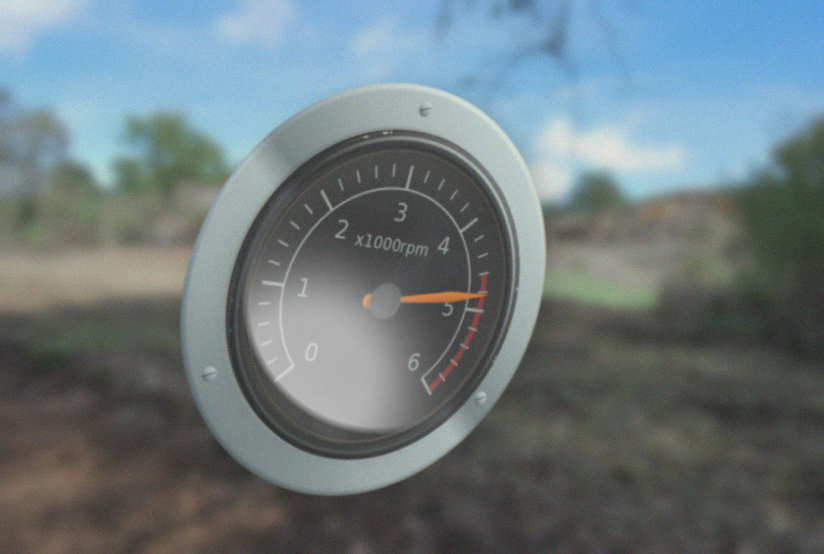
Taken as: rpm 4800
